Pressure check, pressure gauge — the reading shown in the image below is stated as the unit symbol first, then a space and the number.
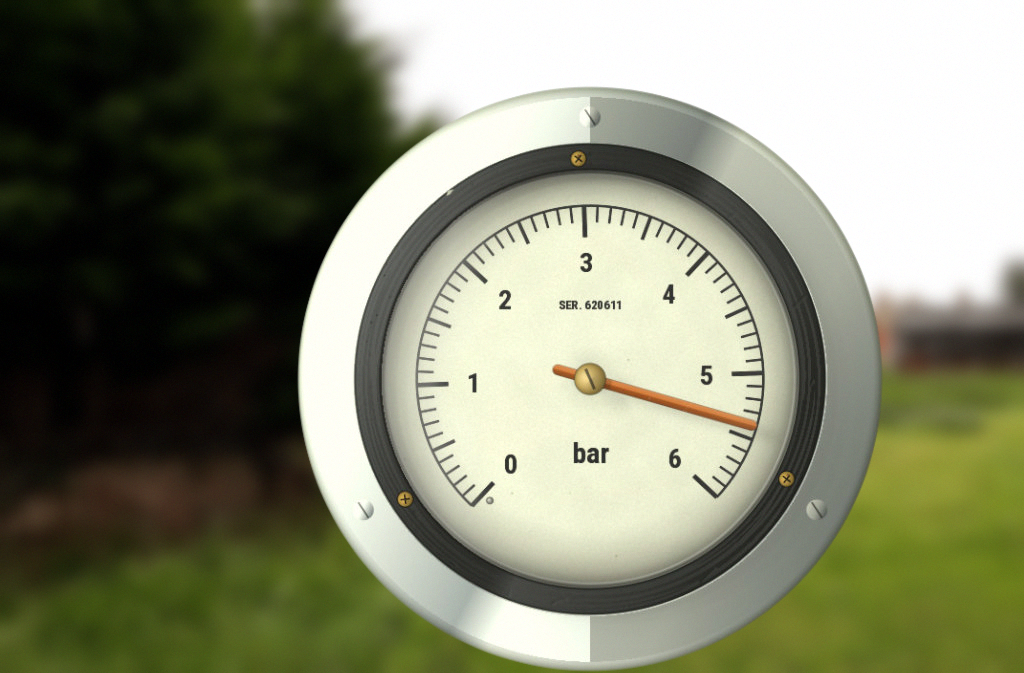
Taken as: bar 5.4
